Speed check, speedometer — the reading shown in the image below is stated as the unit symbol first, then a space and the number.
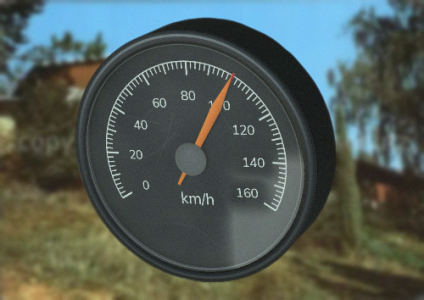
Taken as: km/h 100
